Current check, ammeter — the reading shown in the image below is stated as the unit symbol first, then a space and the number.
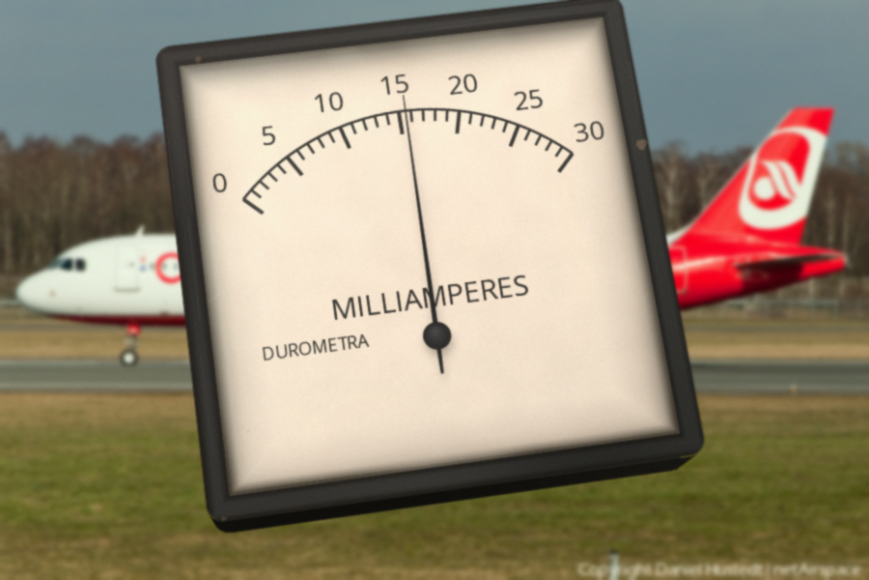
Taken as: mA 15.5
